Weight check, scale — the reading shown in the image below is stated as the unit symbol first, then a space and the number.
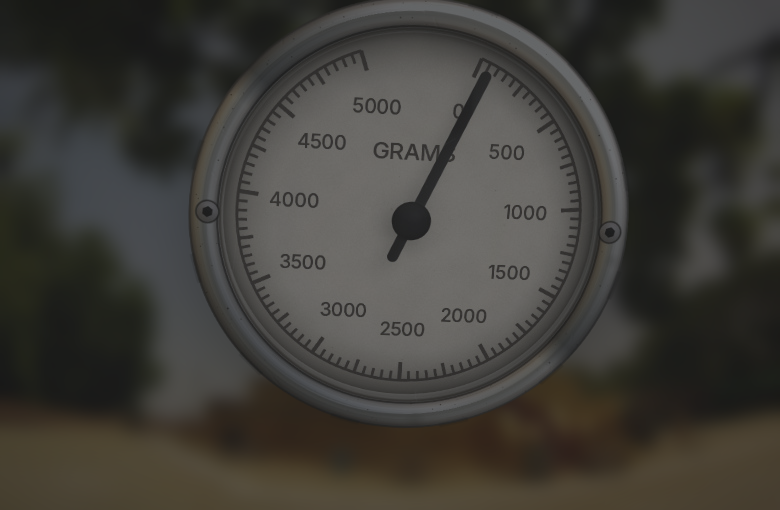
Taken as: g 50
